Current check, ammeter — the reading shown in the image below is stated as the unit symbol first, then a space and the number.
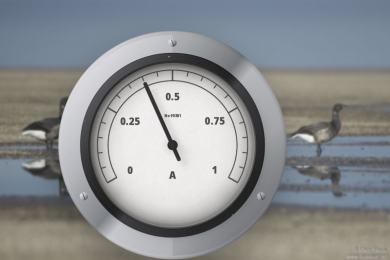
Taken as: A 0.4
